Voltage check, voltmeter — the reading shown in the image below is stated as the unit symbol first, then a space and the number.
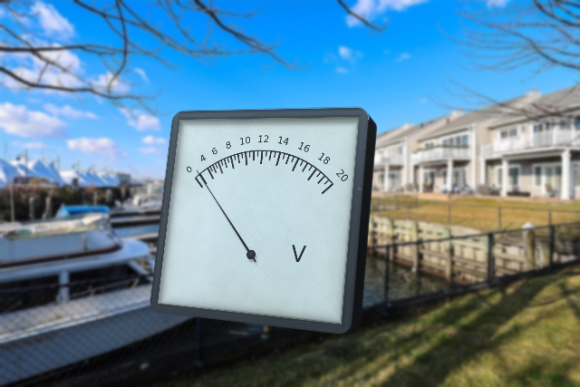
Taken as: V 2
